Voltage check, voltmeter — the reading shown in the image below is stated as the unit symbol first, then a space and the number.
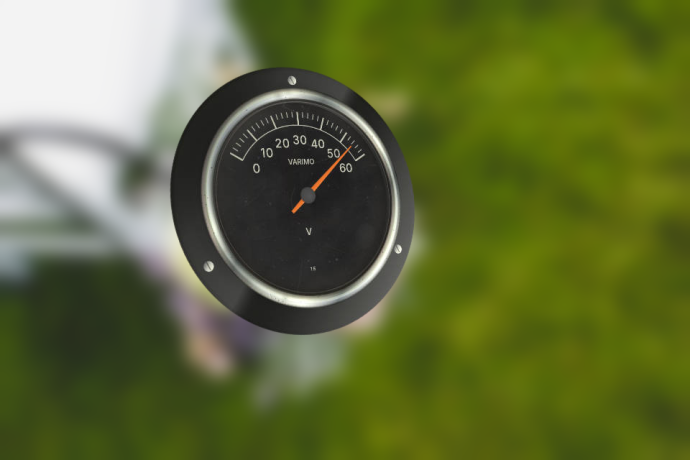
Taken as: V 54
